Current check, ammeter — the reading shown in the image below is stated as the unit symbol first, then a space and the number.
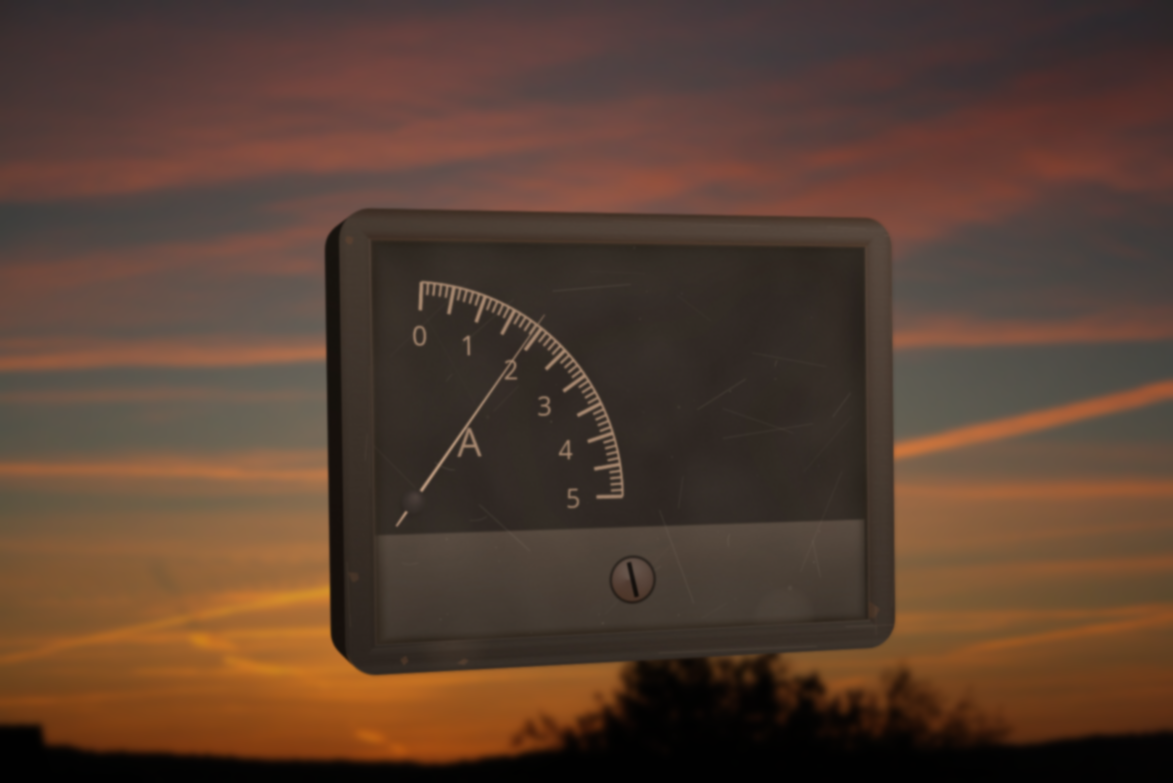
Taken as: A 1.9
